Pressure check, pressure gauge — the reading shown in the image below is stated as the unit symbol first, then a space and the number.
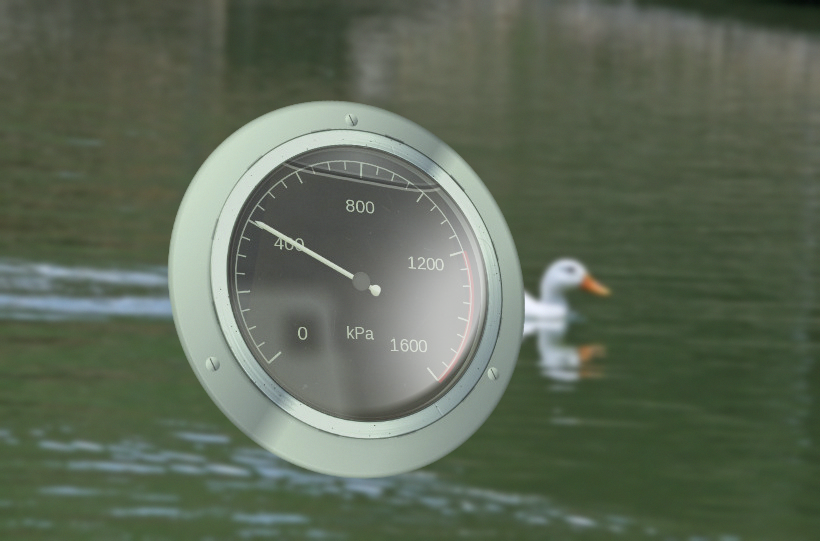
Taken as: kPa 400
